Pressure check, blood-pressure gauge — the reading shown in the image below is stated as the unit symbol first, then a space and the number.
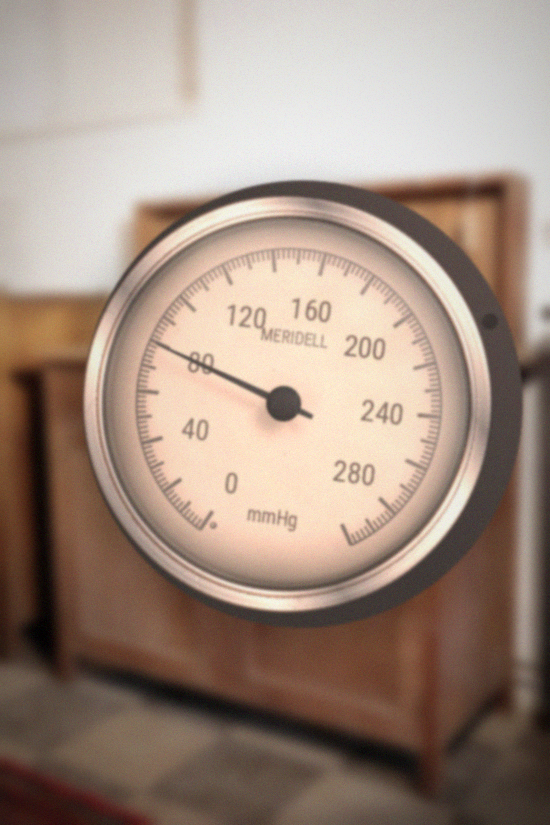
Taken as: mmHg 80
